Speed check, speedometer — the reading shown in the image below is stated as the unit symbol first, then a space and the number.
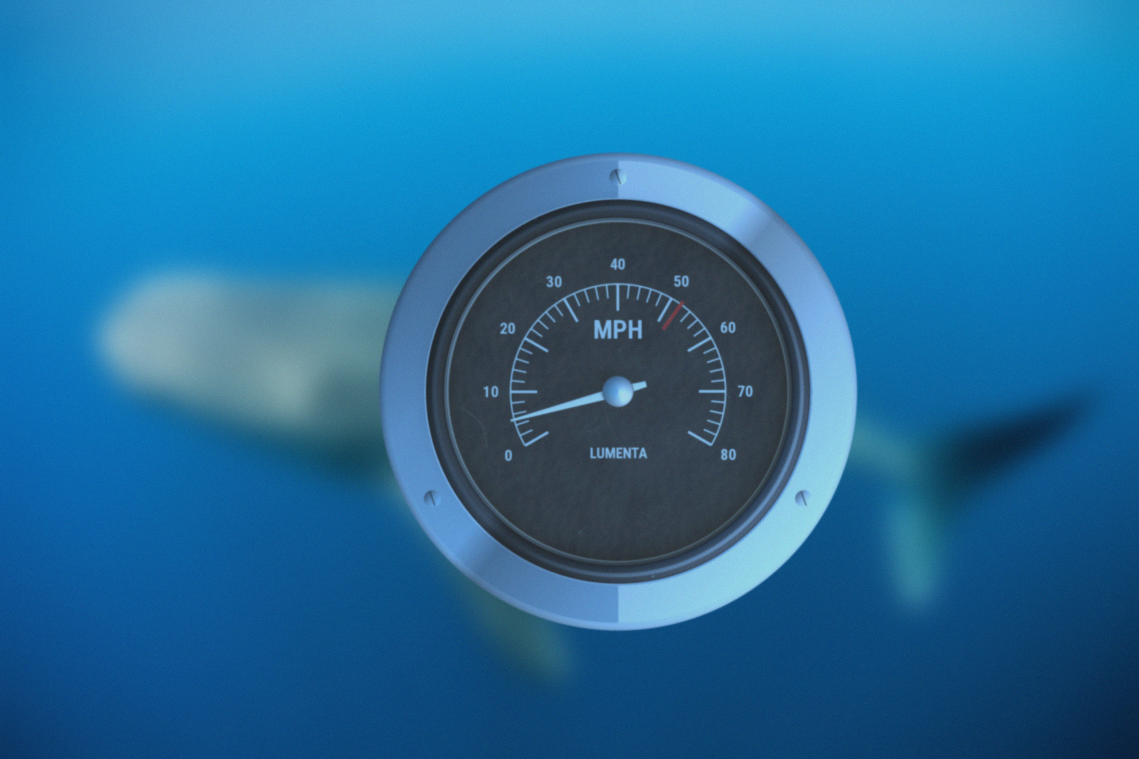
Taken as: mph 5
